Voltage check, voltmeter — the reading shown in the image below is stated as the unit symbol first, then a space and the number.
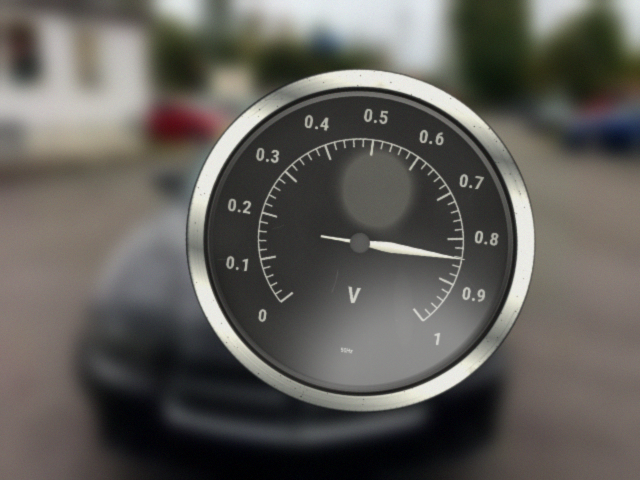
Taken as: V 0.84
